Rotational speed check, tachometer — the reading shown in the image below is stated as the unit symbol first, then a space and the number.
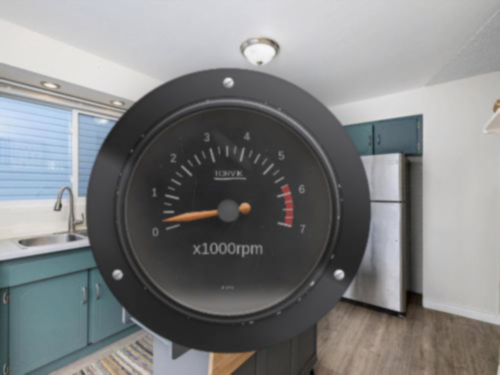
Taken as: rpm 250
